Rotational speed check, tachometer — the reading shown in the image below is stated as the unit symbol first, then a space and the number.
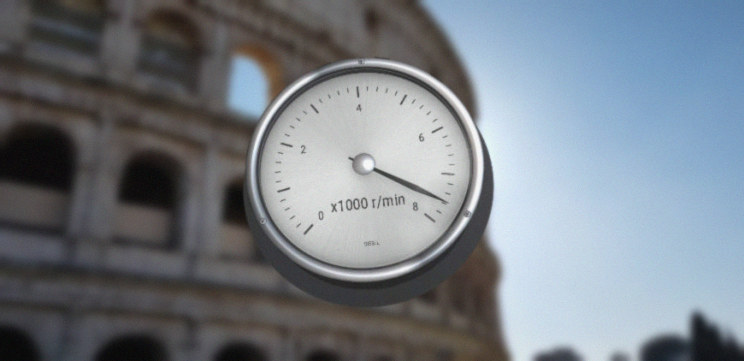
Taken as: rpm 7600
